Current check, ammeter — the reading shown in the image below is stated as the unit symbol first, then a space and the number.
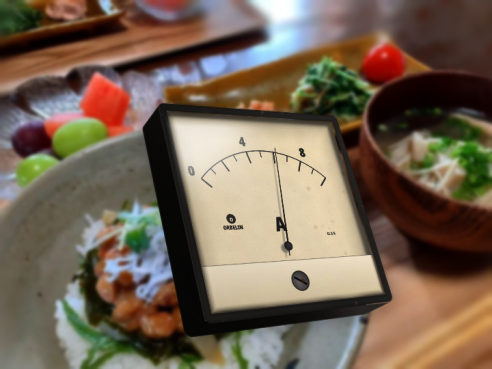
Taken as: A 6
